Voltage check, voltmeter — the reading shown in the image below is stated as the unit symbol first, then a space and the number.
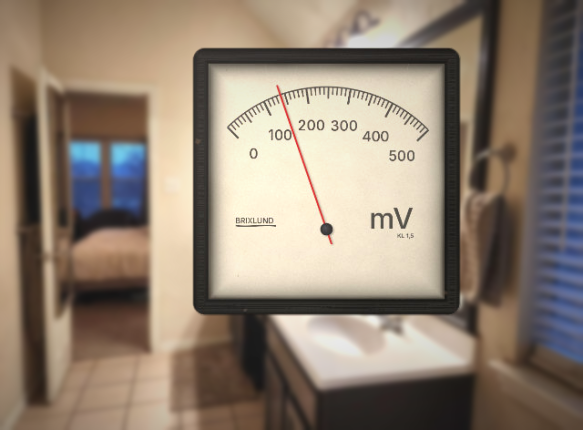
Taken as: mV 140
